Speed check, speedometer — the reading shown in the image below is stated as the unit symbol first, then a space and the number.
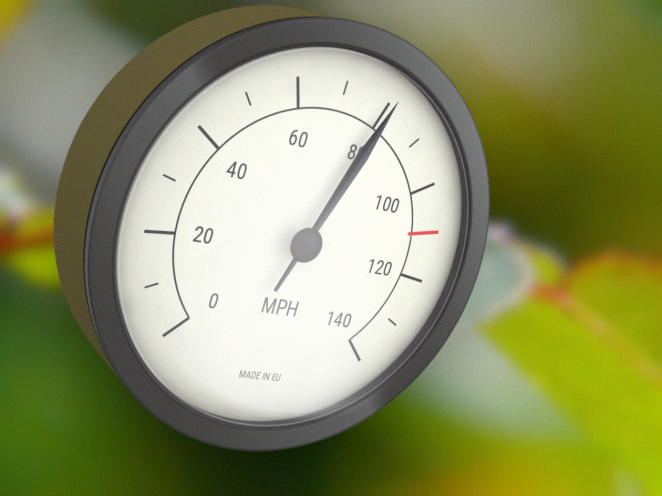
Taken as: mph 80
